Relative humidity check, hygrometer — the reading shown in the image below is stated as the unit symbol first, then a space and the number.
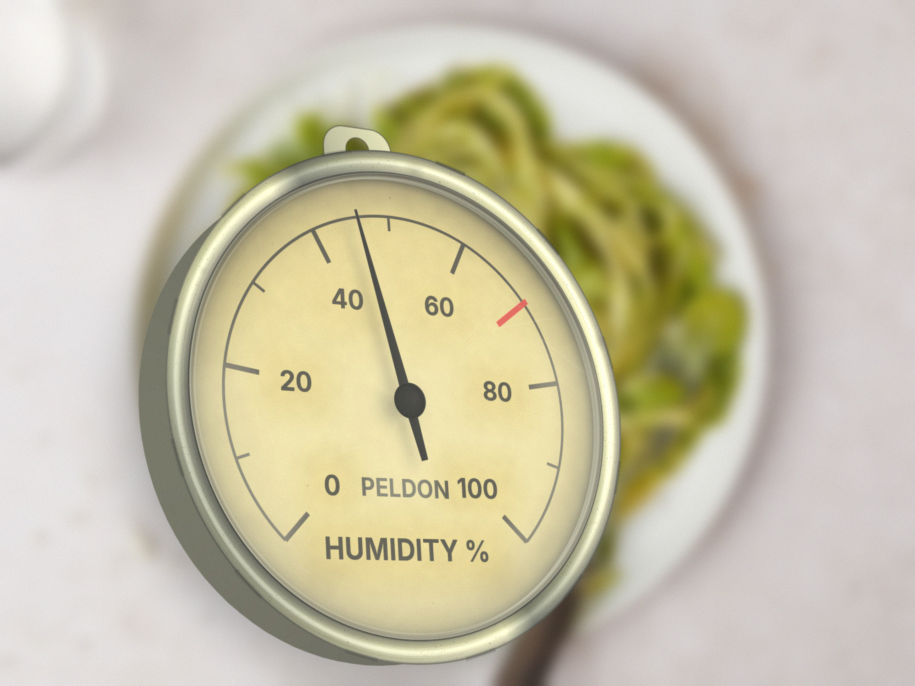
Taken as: % 45
